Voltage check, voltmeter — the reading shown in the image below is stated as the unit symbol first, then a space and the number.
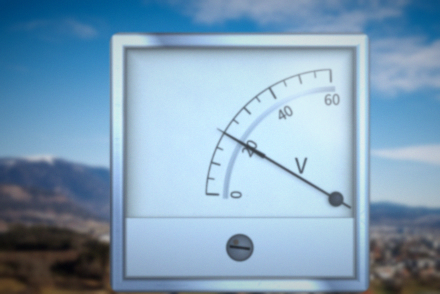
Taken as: V 20
